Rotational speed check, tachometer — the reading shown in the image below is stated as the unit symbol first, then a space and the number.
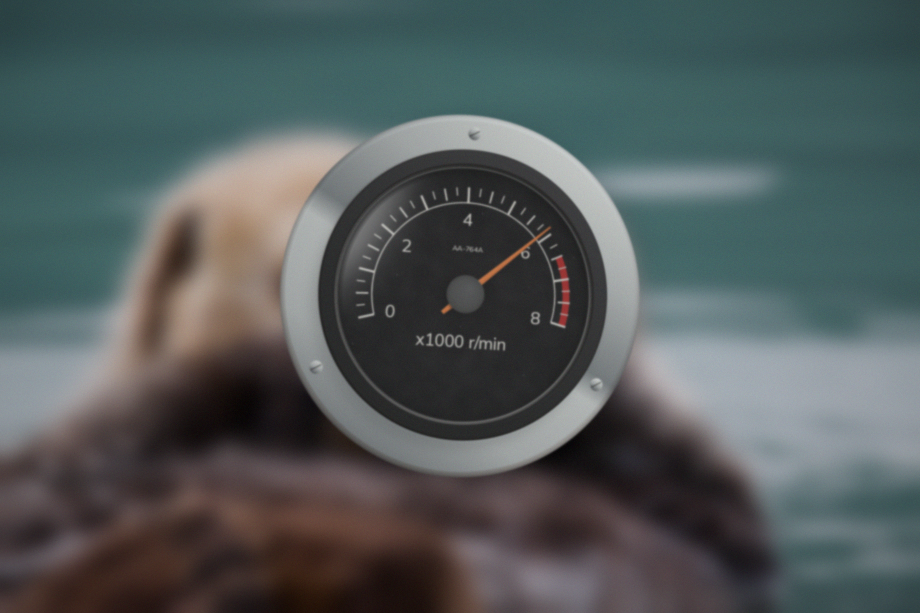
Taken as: rpm 5875
